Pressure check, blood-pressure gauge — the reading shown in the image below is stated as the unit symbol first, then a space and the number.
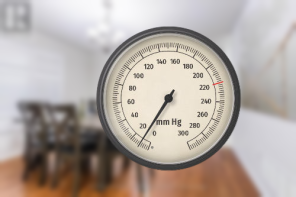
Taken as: mmHg 10
